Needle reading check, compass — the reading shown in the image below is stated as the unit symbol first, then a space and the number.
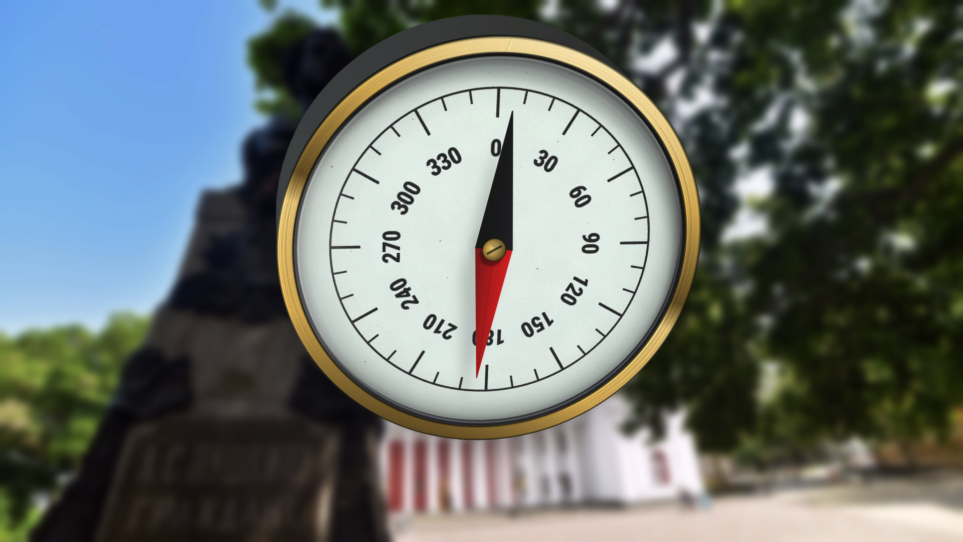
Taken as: ° 185
